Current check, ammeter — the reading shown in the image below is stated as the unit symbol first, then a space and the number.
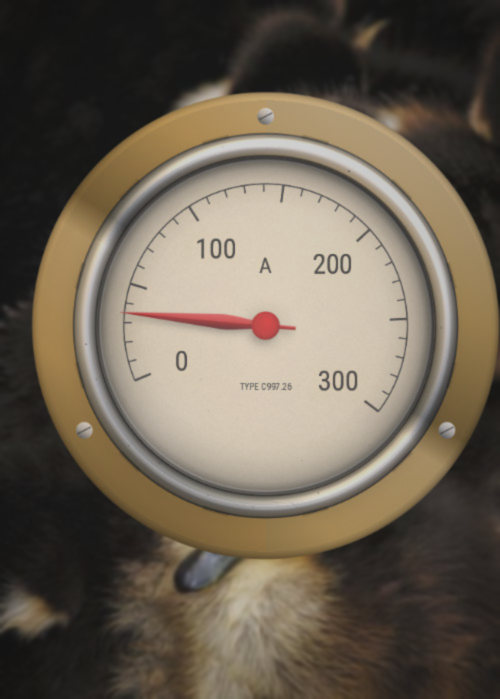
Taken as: A 35
